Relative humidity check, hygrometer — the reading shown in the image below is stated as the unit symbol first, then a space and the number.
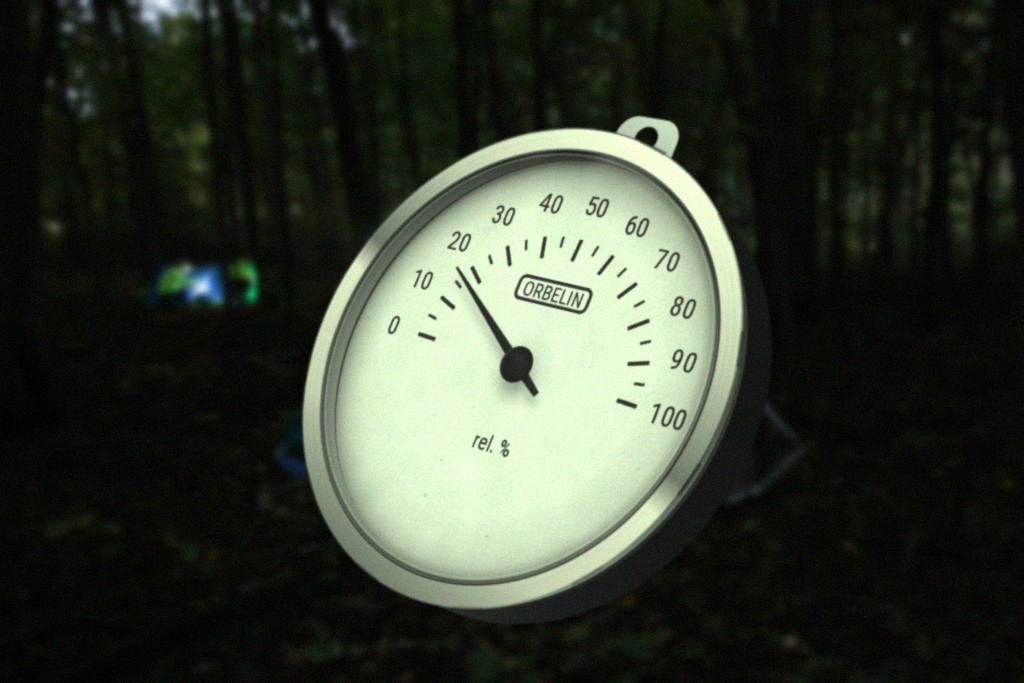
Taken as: % 17.5
